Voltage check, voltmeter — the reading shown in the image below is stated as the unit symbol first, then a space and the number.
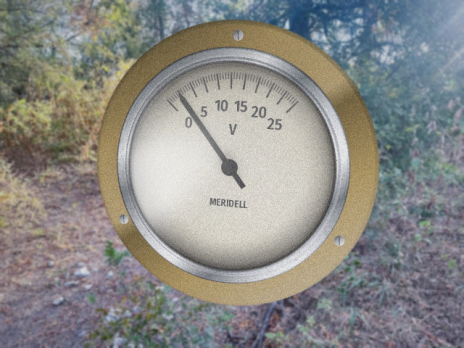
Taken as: V 2.5
